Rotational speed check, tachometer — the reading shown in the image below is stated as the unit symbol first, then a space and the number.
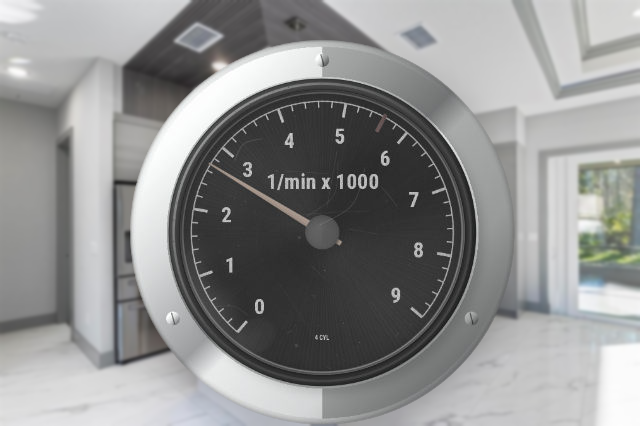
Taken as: rpm 2700
